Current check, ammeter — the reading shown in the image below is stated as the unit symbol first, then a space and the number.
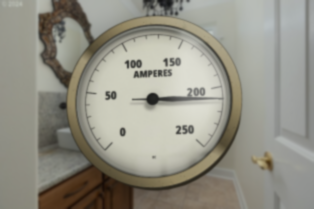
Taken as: A 210
